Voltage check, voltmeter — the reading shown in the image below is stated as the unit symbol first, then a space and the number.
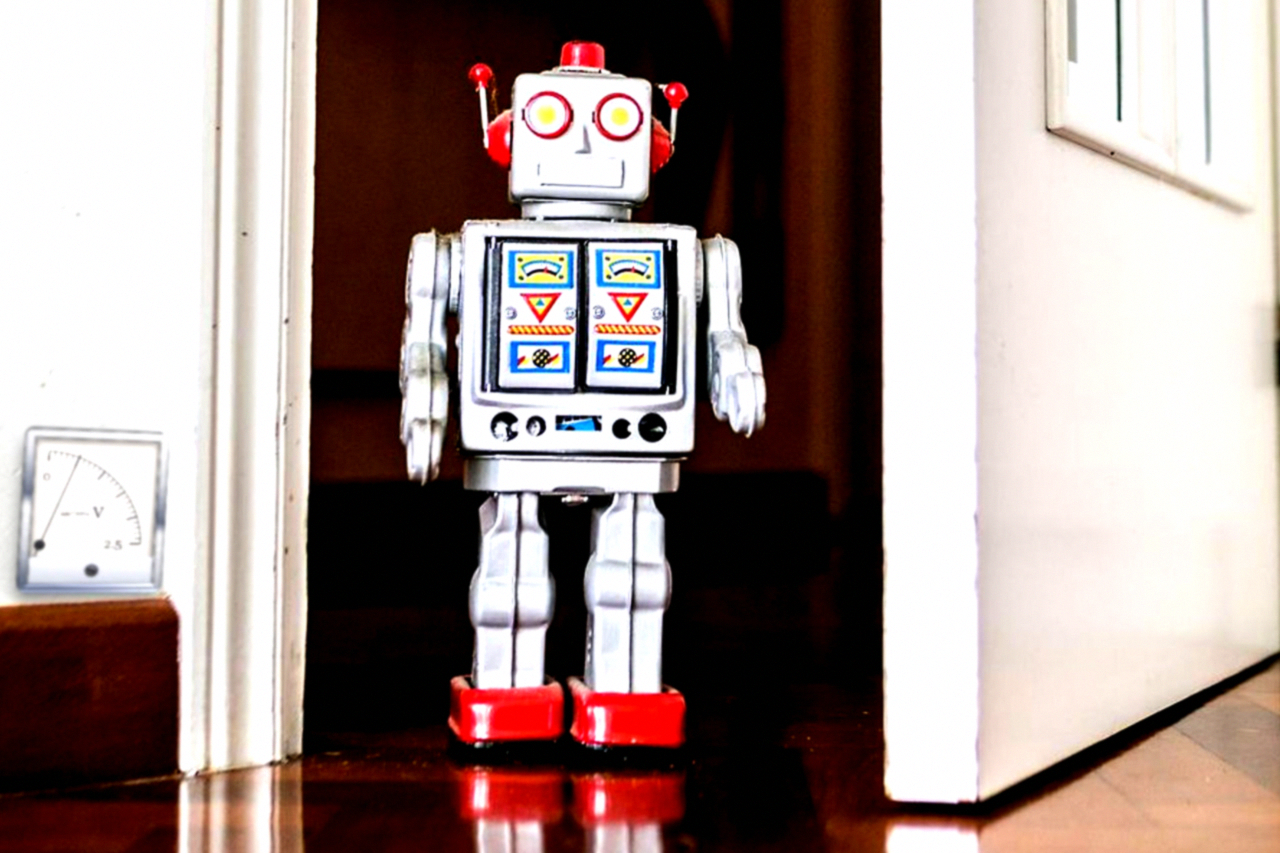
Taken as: V 0.5
